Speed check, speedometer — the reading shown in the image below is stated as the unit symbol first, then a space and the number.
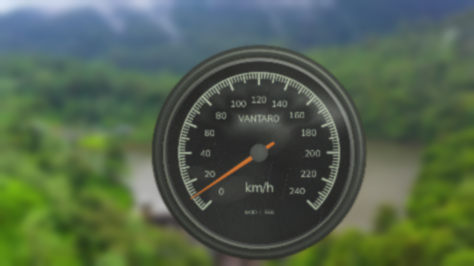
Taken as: km/h 10
